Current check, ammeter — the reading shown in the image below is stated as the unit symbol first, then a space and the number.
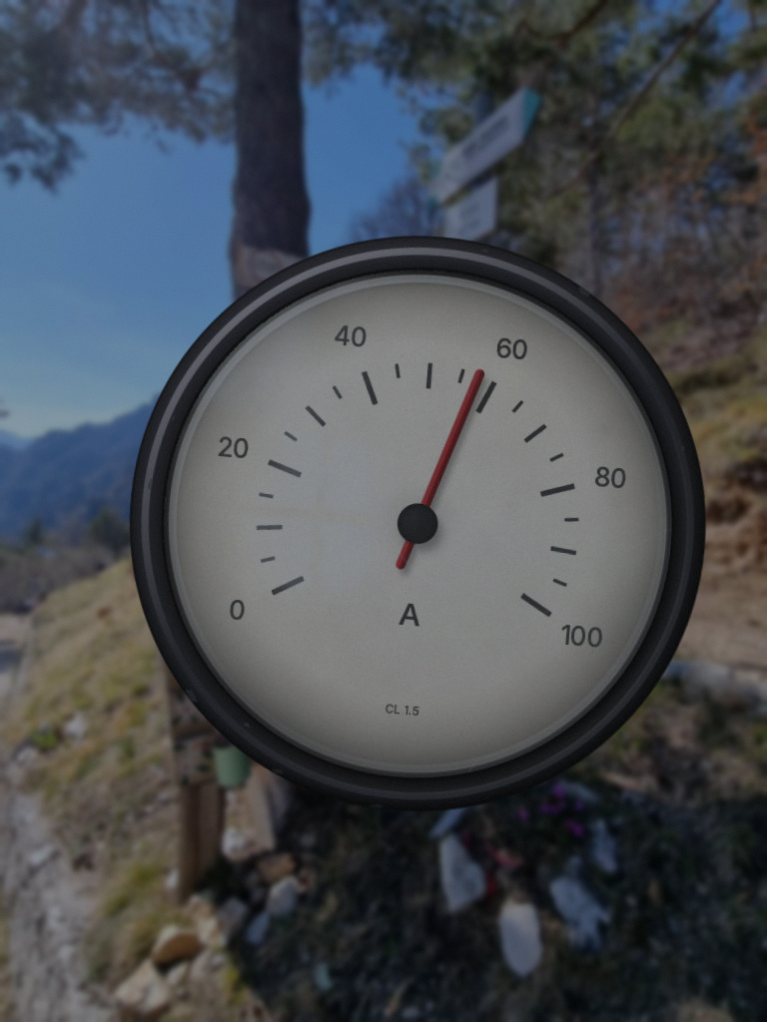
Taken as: A 57.5
